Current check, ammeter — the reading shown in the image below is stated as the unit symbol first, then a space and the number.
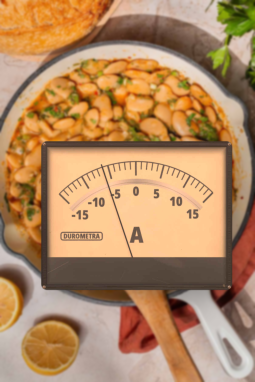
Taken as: A -6
